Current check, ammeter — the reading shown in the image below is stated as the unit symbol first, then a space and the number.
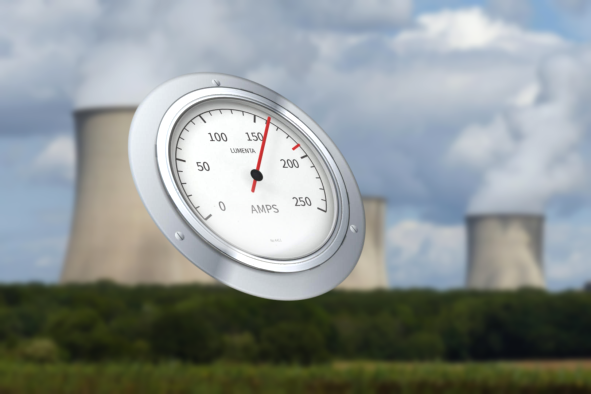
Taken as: A 160
